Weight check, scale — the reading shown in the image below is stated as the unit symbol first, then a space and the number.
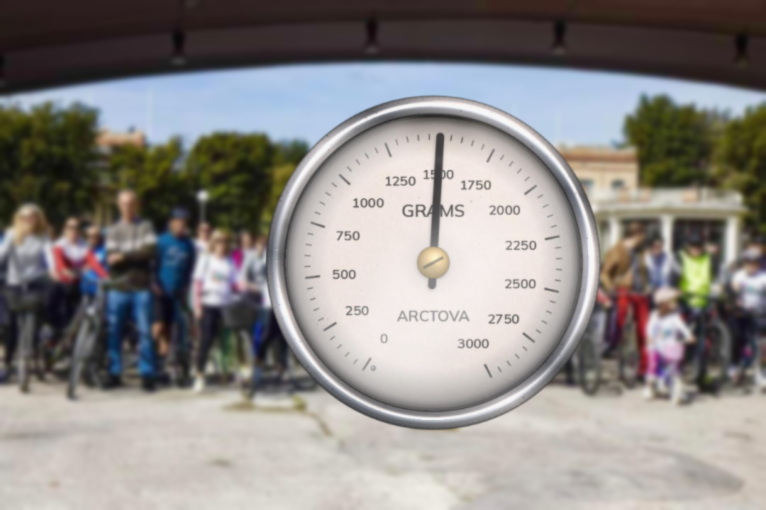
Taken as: g 1500
